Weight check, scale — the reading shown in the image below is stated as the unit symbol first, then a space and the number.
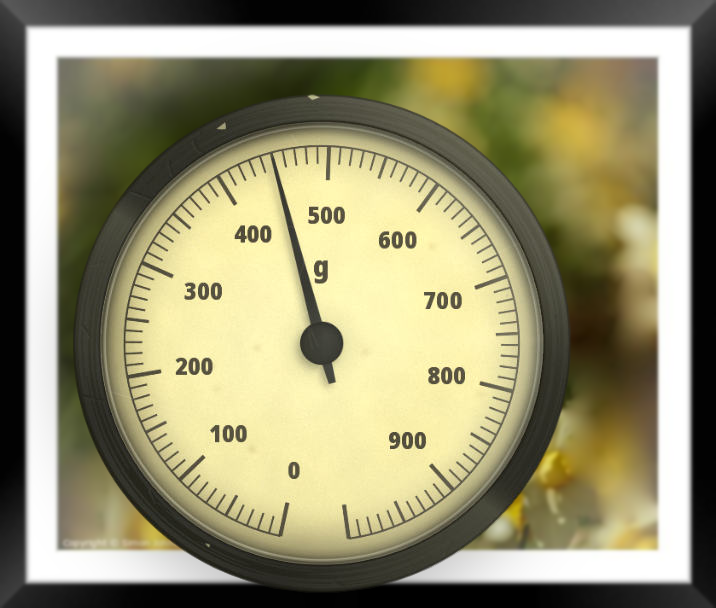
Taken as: g 450
